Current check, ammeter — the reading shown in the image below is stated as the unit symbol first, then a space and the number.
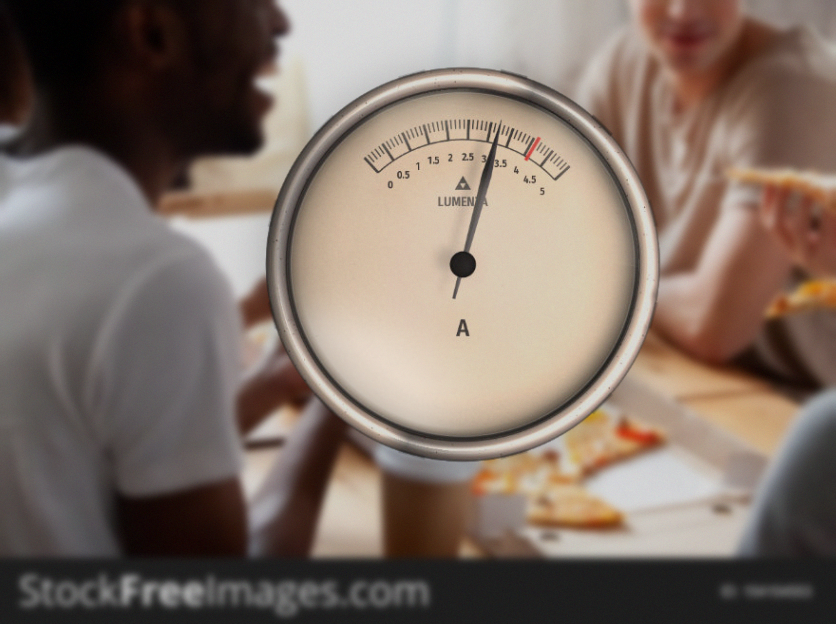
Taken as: A 3.2
